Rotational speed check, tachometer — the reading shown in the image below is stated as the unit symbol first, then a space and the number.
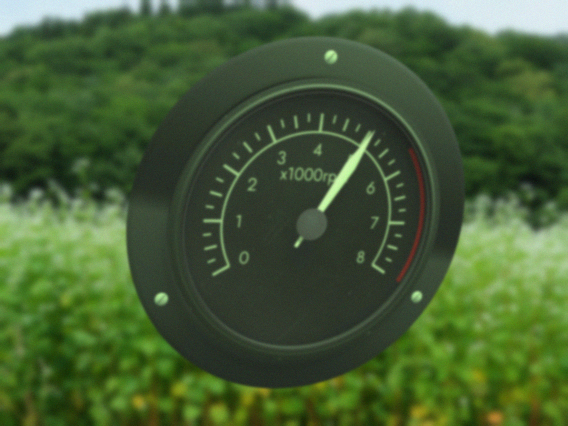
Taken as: rpm 5000
